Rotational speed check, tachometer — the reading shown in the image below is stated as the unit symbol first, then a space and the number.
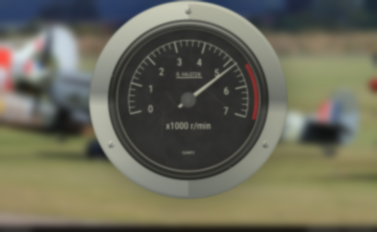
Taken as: rpm 5200
